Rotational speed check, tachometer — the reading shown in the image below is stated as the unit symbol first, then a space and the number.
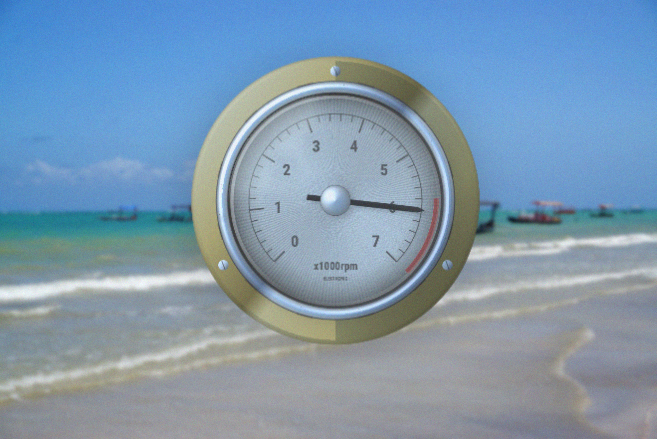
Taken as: rpm 6000
